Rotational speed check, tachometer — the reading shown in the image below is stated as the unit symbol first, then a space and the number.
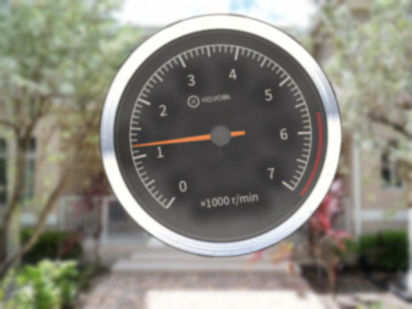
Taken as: rpm 1200
